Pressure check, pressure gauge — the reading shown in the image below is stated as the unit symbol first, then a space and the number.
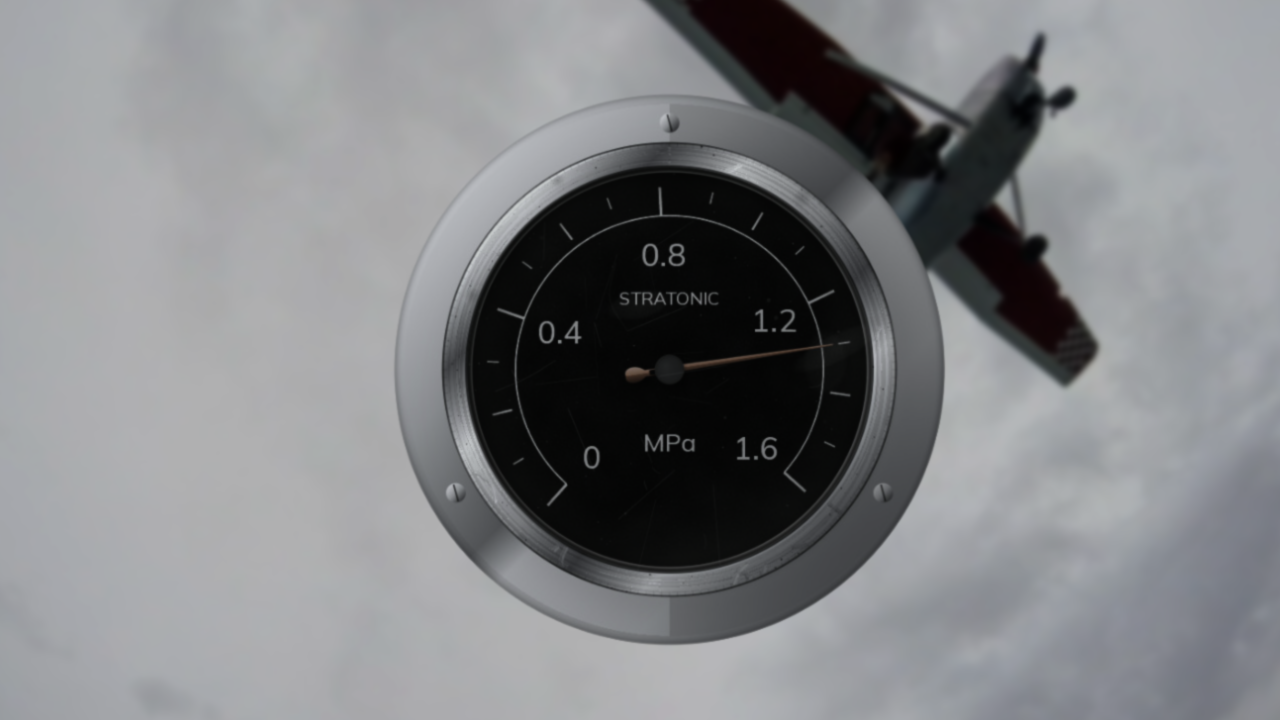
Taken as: MPa 1.3
